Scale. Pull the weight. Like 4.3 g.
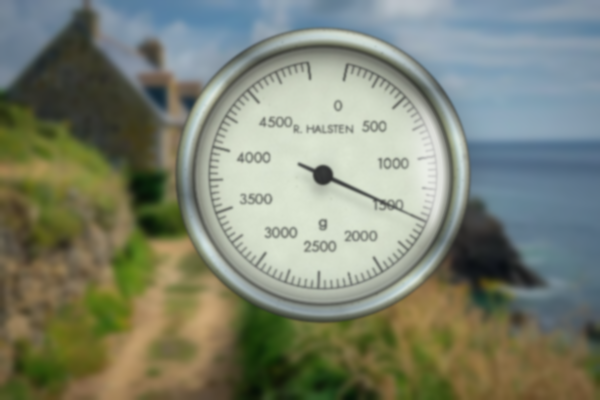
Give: 1500 g
